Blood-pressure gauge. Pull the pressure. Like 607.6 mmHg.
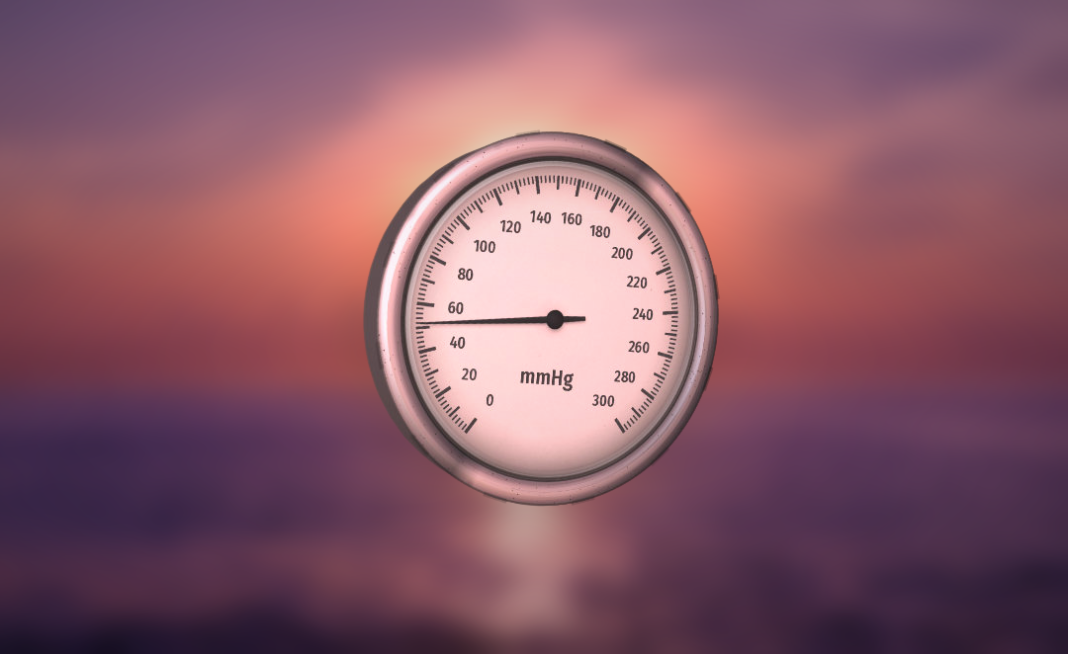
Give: 52 mmHg
